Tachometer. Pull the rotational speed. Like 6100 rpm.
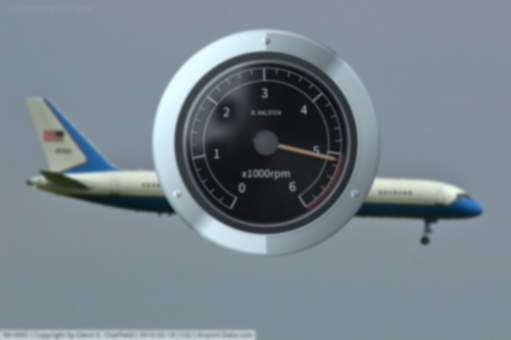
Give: 5100 rpm
